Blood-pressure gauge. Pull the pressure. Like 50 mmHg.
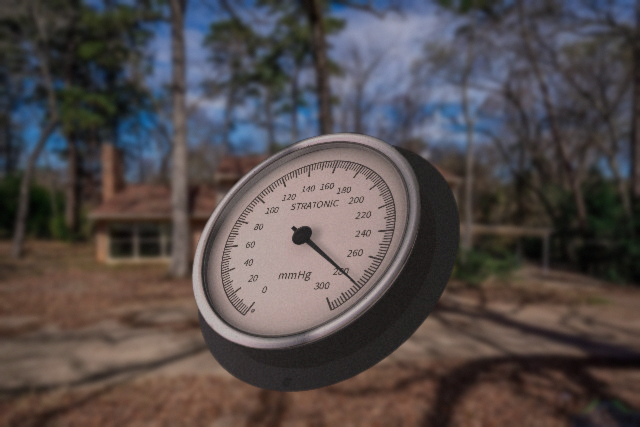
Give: 280 mmHg
